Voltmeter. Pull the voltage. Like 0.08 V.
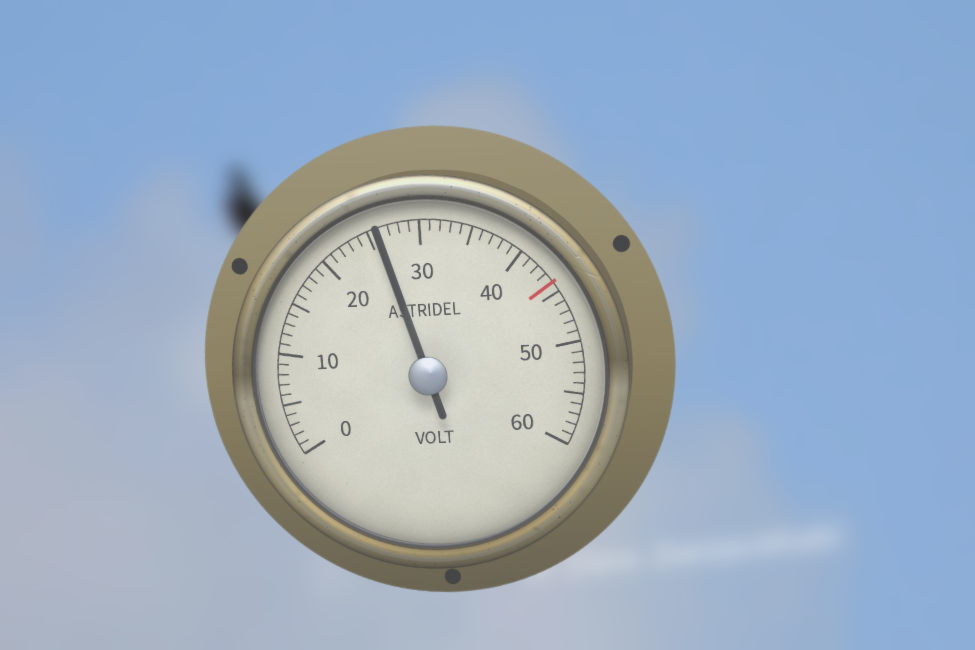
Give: 26 V
